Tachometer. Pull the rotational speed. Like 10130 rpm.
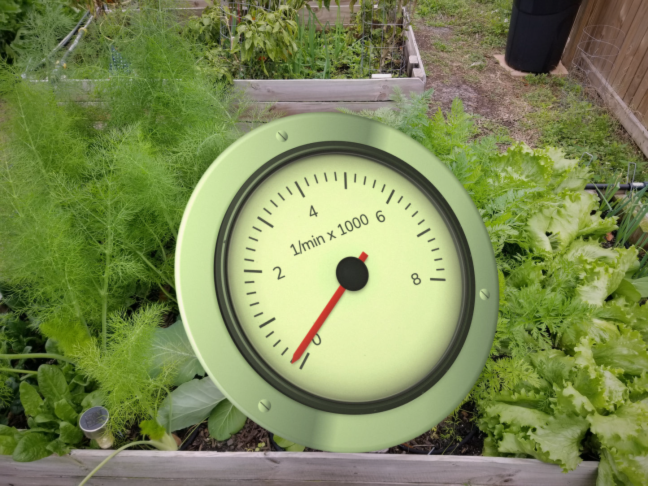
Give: 200 rpm
